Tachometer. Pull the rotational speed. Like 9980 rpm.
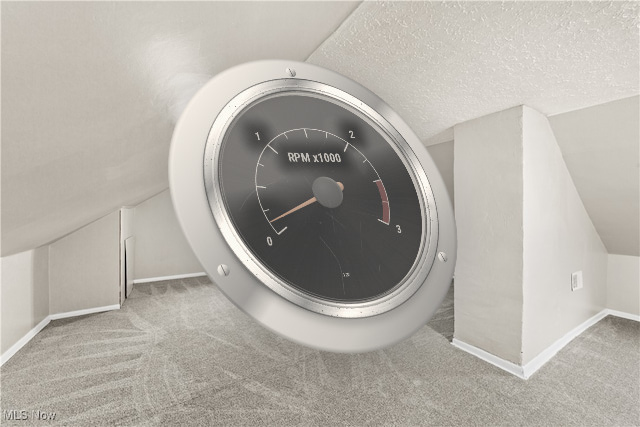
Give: 125 rpm
